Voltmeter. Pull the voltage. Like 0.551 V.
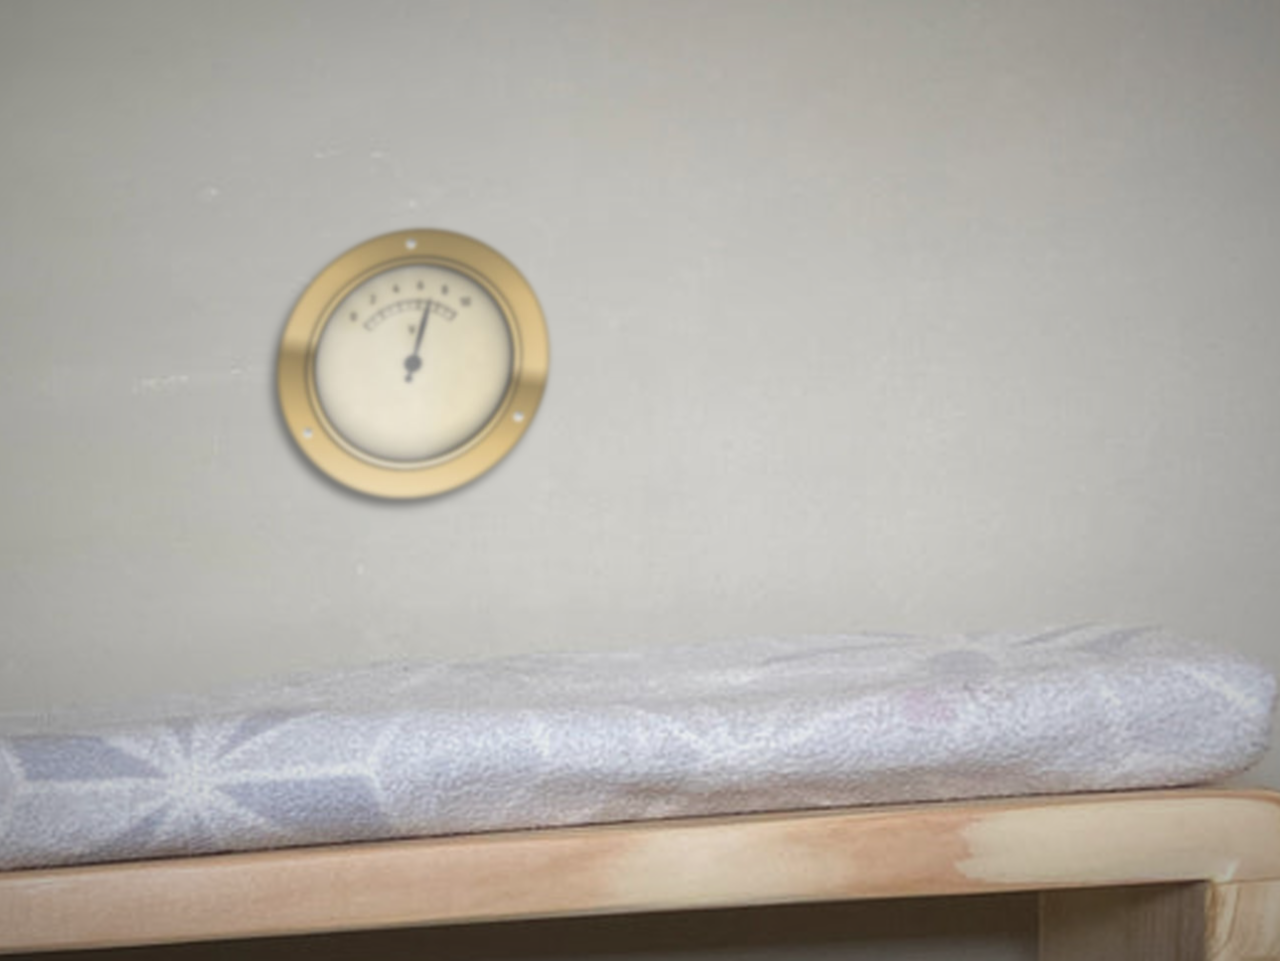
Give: 7 V
